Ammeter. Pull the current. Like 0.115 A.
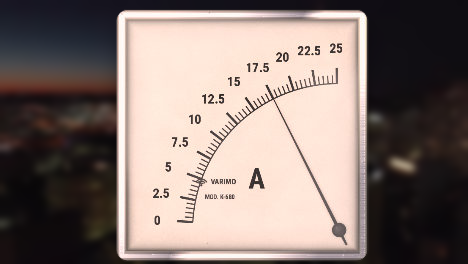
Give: 17.5 A
